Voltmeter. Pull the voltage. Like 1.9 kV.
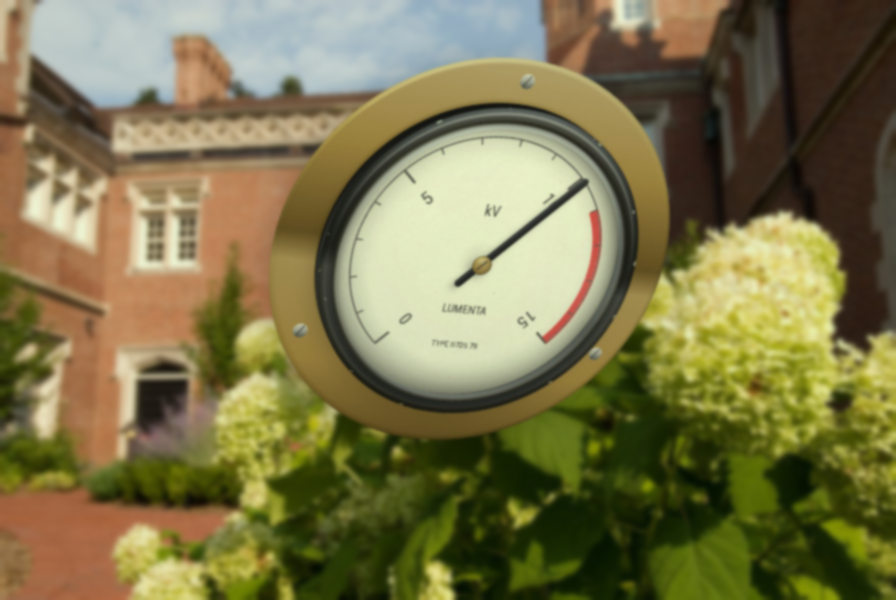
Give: 10 kV
